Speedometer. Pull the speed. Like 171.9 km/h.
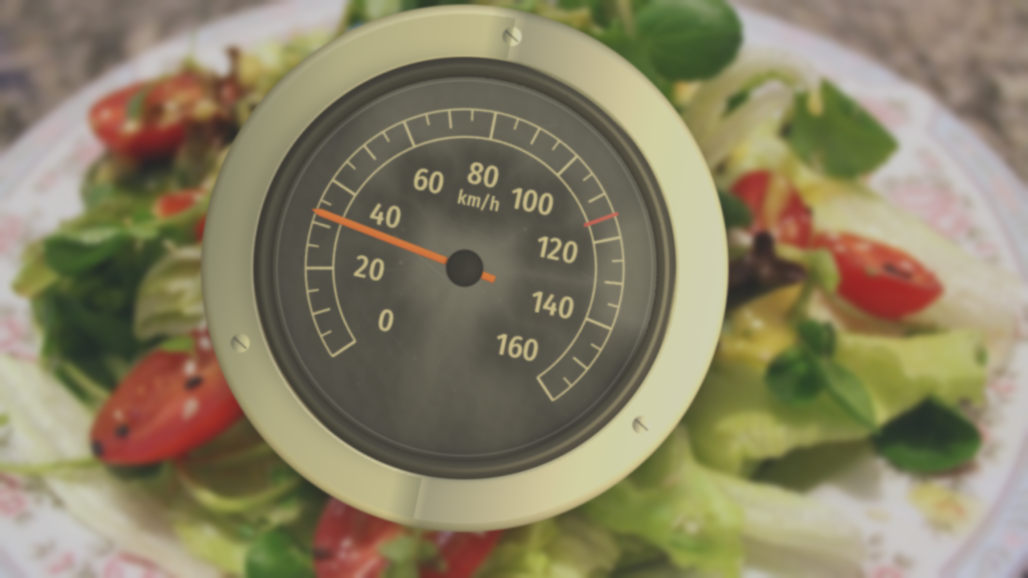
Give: 32.5 km/h
